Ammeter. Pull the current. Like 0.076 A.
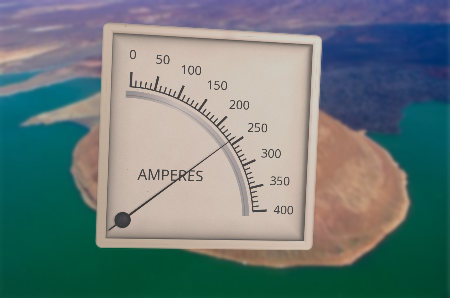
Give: 240 A
